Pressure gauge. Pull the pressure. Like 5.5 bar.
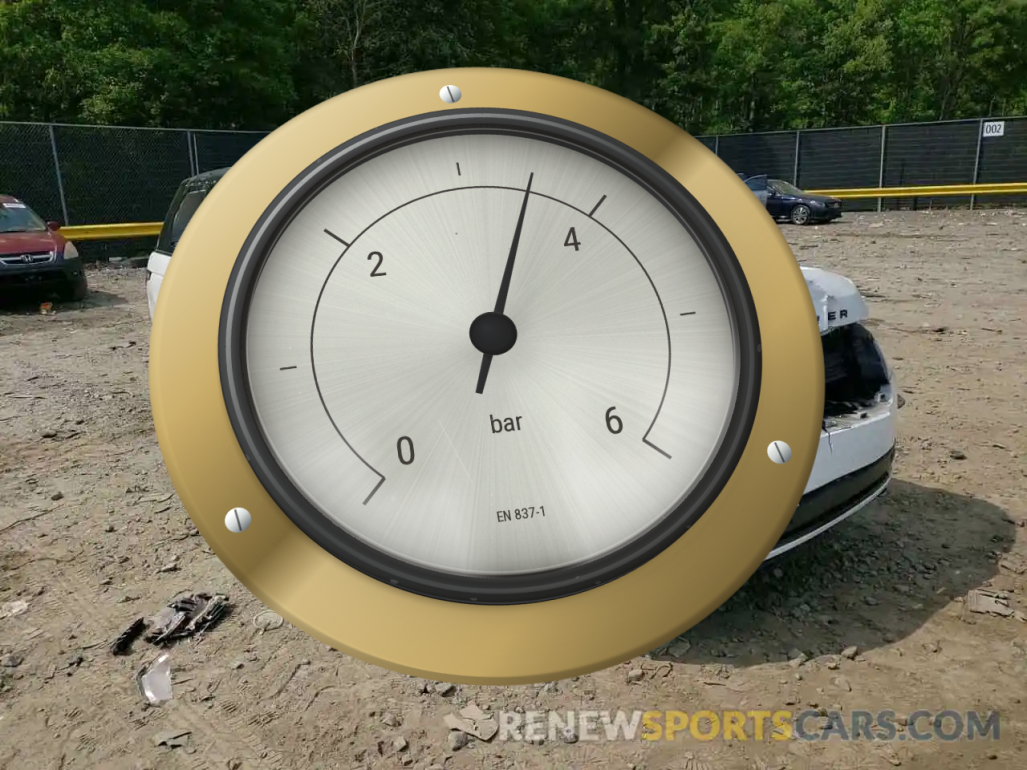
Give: 3.5 bar
